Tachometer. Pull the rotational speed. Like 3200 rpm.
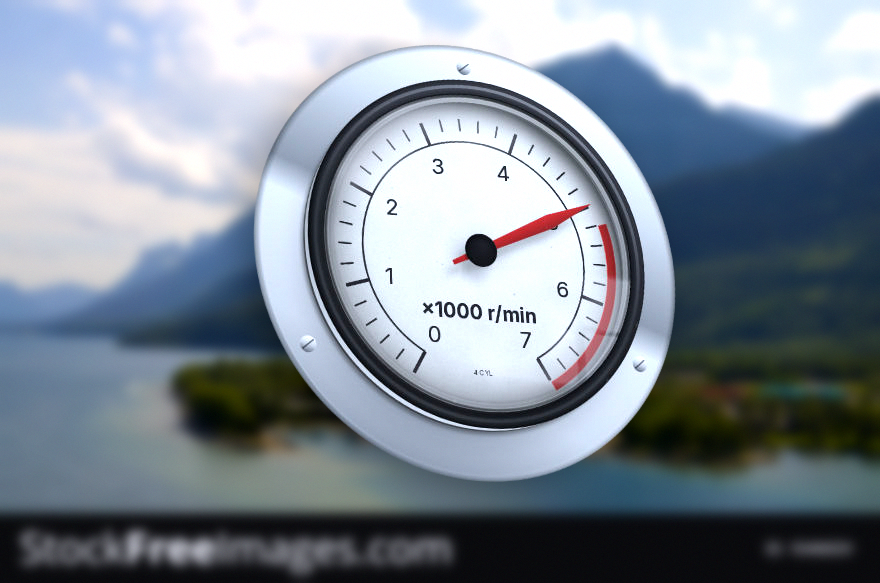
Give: 5000 rpm
